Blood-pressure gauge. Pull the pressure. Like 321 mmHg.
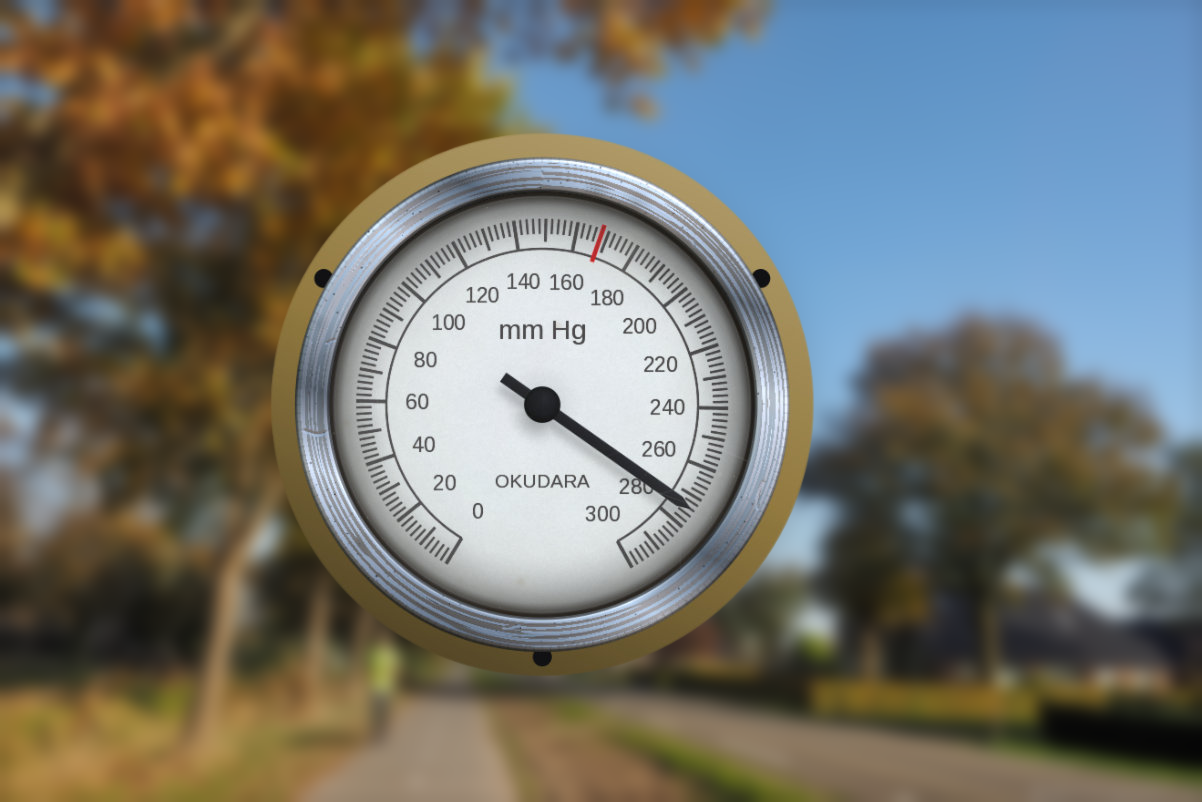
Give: 274 mmHg
